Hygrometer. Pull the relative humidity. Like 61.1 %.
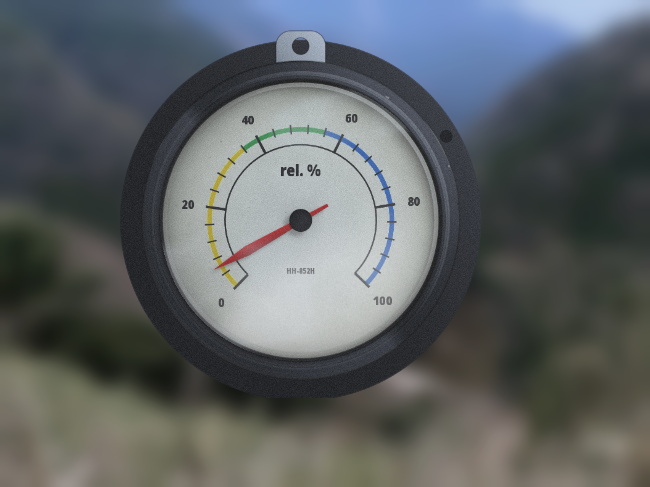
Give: 6 %
